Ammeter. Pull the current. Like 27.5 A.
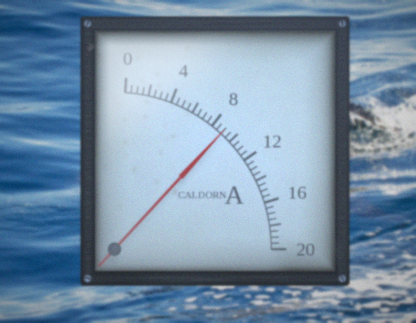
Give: 9 A
